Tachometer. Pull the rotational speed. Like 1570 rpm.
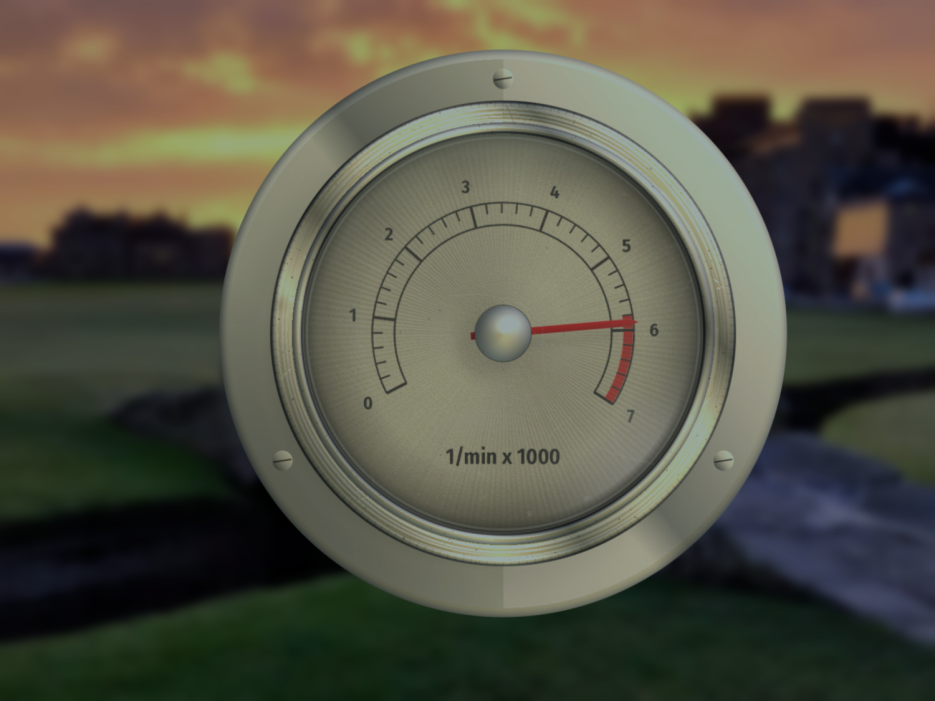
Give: 5900 rpm
